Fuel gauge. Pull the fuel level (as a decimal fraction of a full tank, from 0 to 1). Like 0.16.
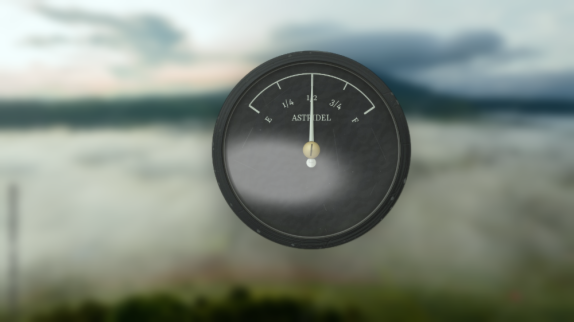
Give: 0.5
